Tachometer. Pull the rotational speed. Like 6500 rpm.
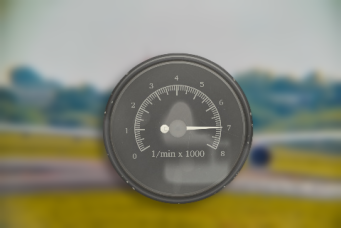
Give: 7000 rpm
